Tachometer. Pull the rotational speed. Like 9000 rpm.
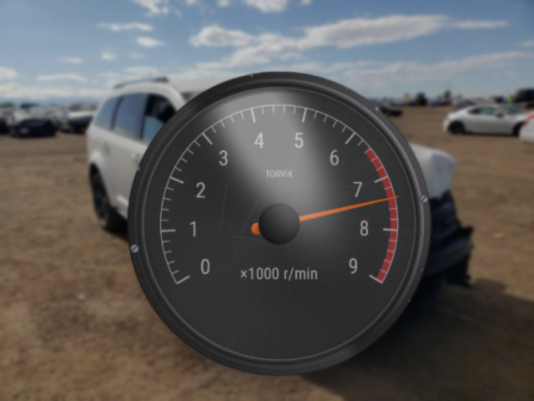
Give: 7400 rpm
